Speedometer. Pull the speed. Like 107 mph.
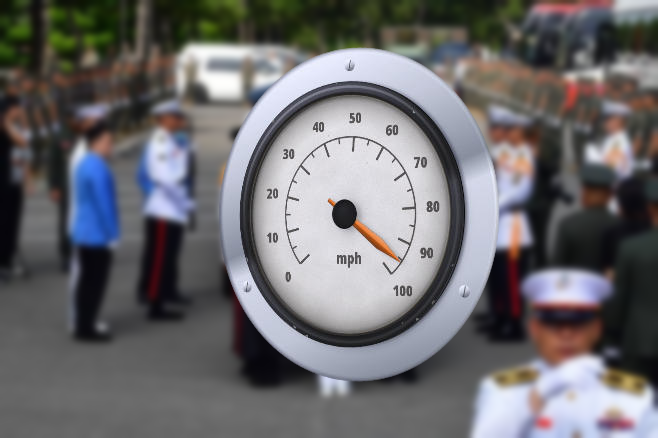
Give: 95 mph
